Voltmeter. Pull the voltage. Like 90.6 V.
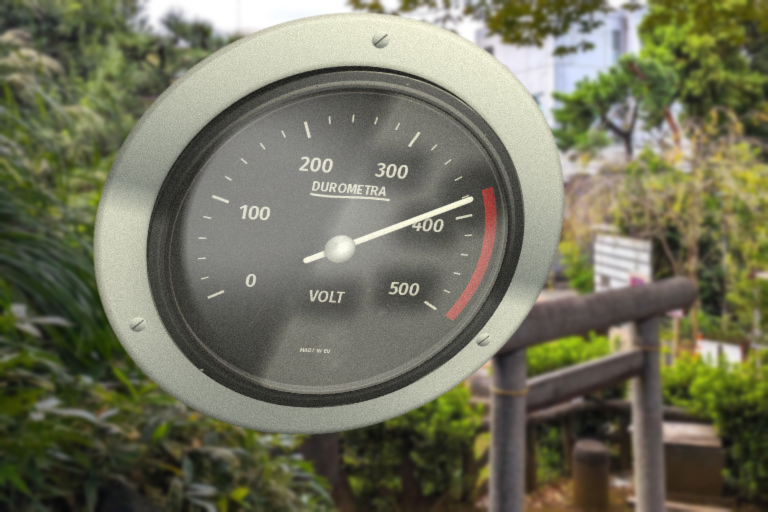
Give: 380 V
